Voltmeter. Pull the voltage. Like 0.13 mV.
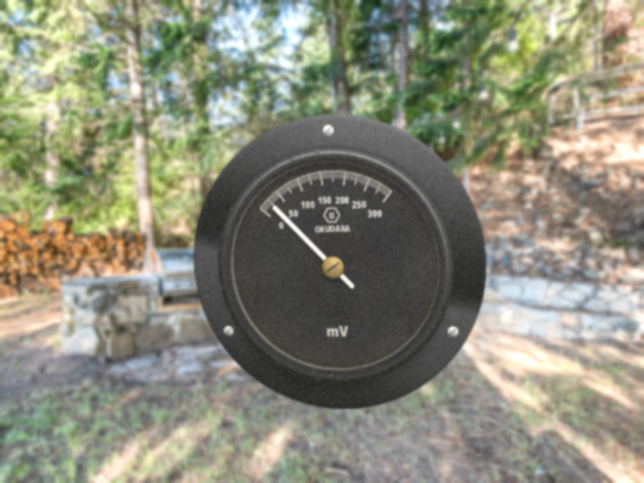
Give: 25 mV
